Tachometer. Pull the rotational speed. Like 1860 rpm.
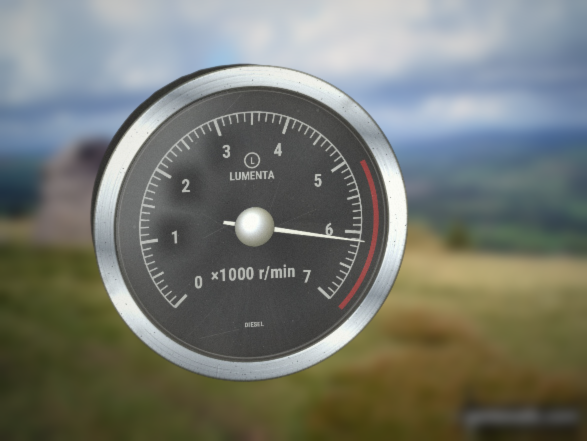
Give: 6100 rpm
